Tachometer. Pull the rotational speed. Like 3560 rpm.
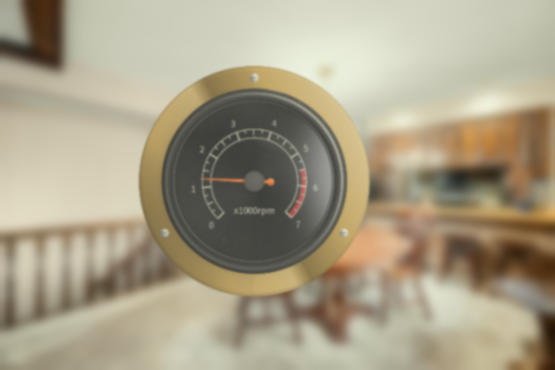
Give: 1250 rpm
